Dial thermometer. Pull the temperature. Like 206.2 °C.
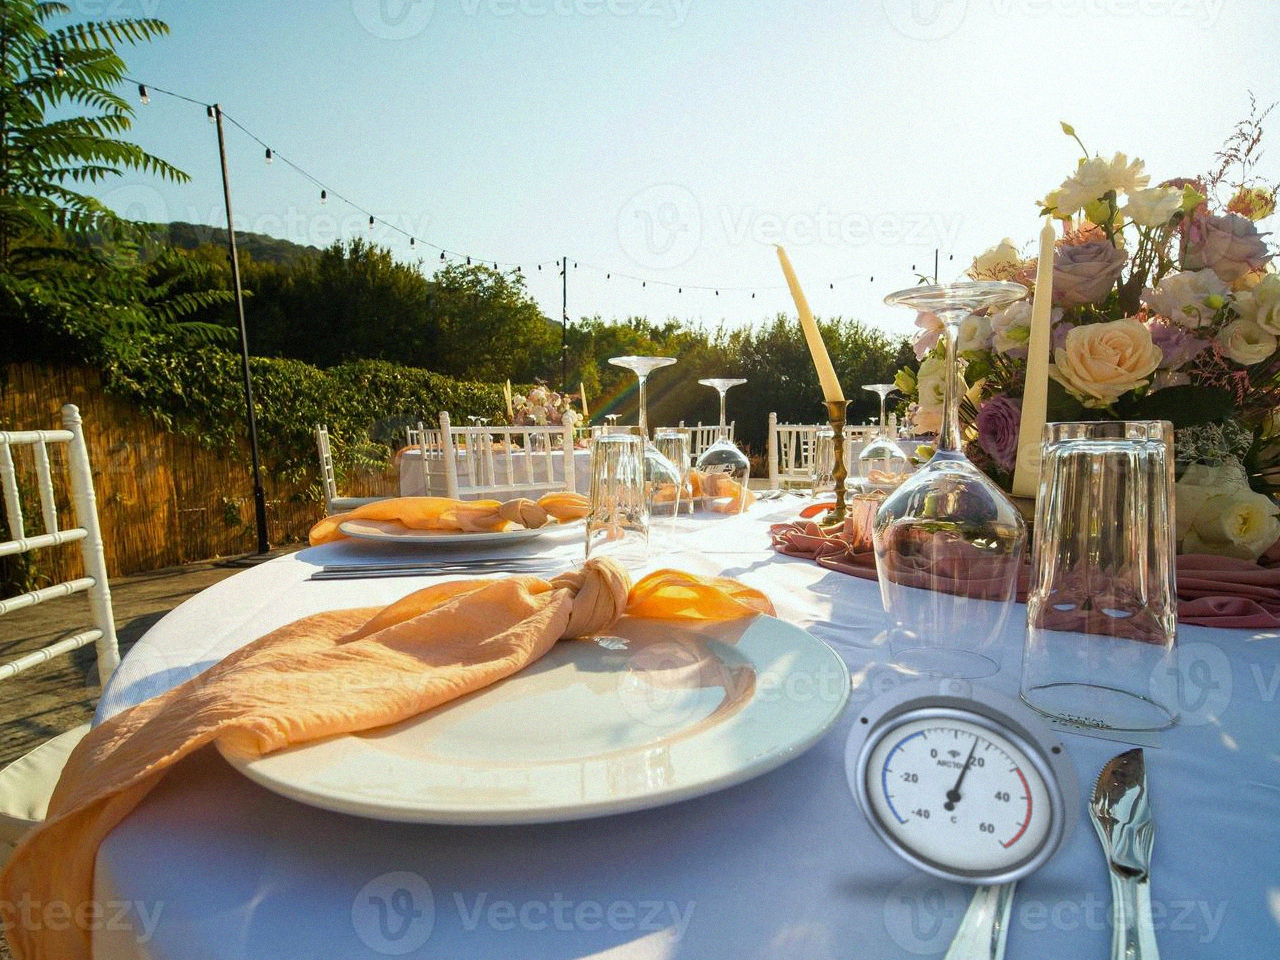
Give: 16 °C
